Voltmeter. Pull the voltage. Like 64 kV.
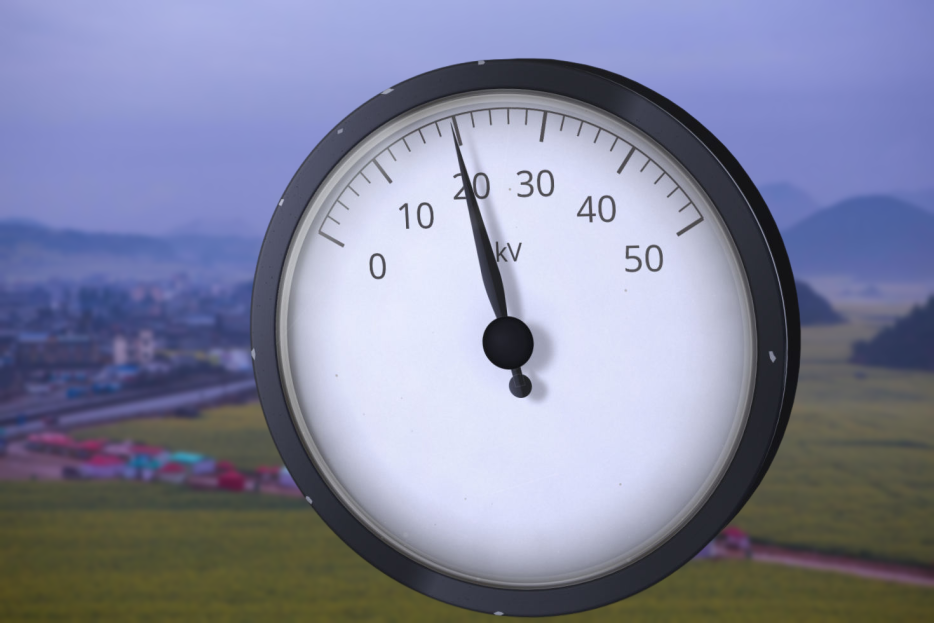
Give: 20 kV
